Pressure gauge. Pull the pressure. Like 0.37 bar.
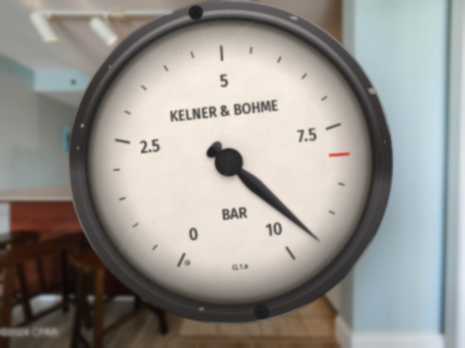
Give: 9.5 bar
